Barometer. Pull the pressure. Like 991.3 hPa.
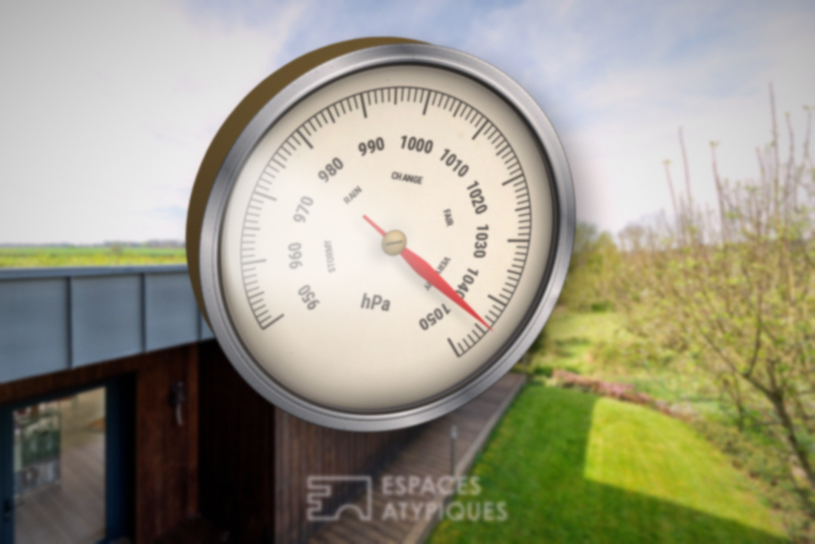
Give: 1044 hPa
